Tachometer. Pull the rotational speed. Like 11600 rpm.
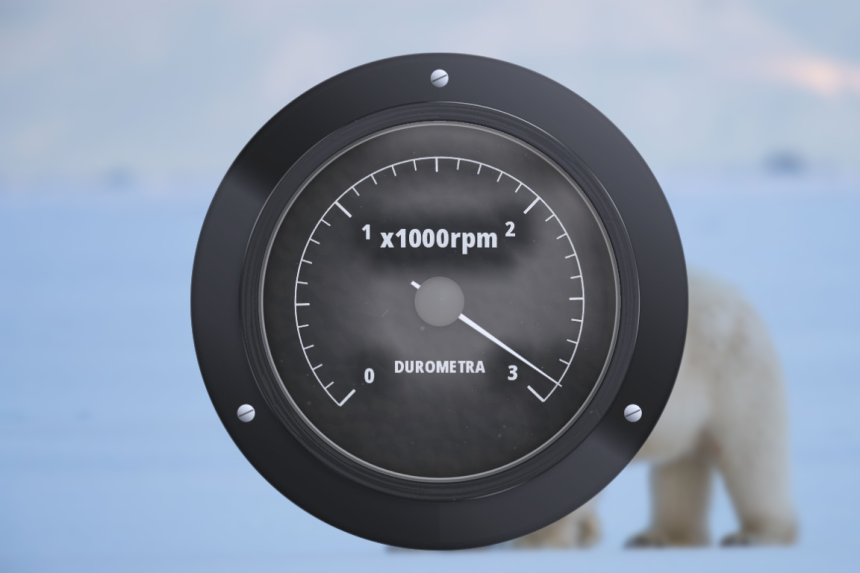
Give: 2900 rpm
